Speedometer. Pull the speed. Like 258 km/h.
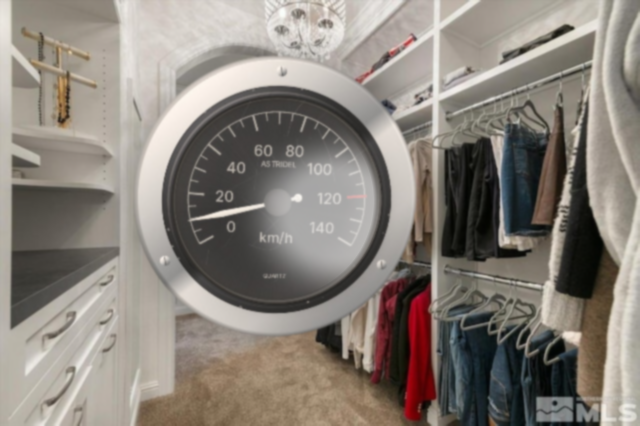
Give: 10 km/h
